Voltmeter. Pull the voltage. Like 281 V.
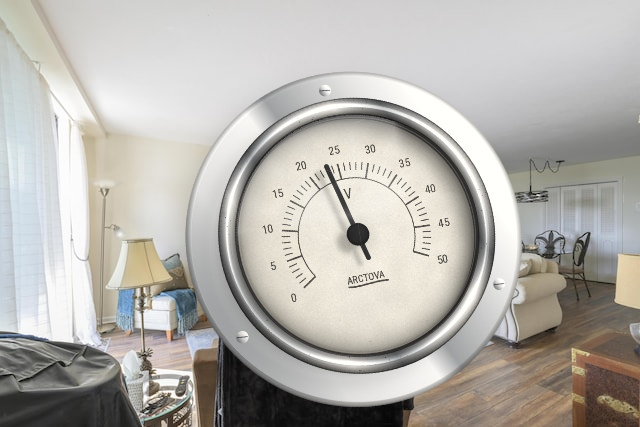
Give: 23 V
